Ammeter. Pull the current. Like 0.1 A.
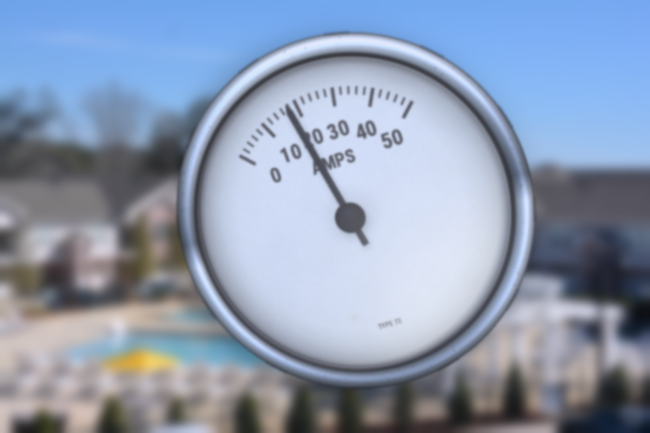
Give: 18 A
